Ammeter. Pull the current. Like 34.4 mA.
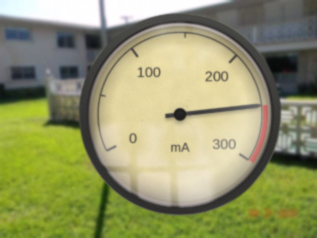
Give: 250 mA
